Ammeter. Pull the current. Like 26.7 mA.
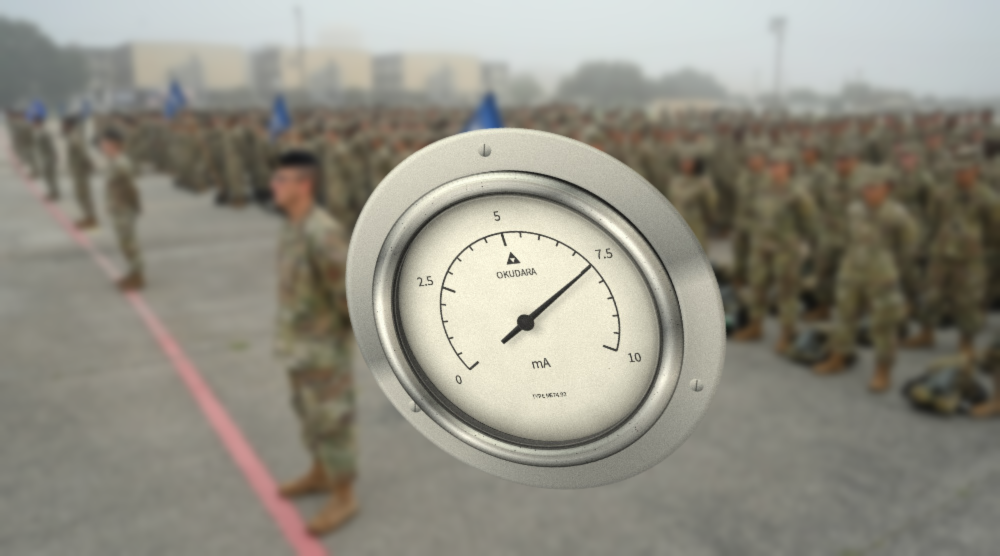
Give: 7.5 mA
